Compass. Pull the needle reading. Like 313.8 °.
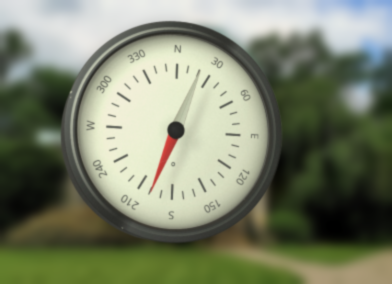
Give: 200 °
